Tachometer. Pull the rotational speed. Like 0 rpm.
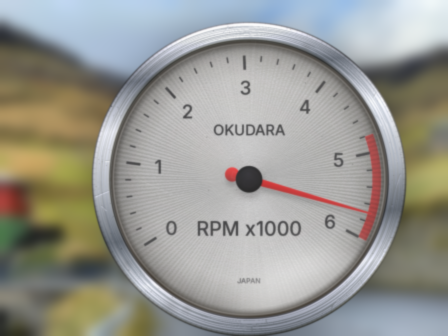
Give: 5700 rpm
